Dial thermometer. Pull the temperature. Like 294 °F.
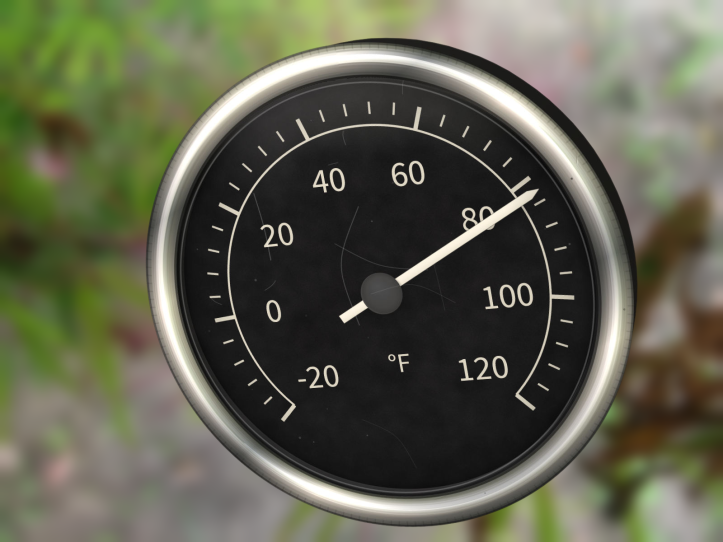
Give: 82 °F
